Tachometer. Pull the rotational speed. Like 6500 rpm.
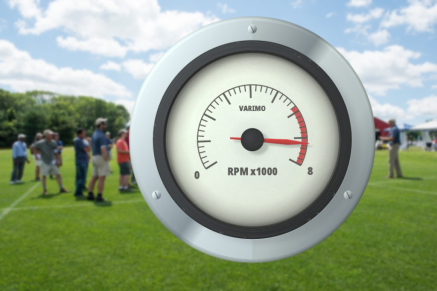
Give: 7200 rpm
